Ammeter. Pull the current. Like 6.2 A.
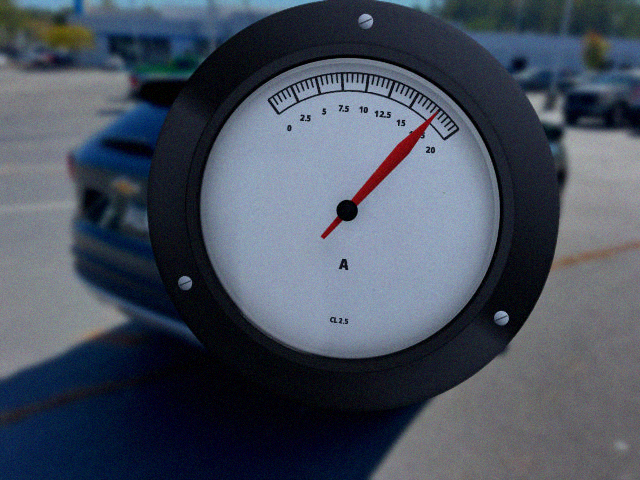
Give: 17.5 A
